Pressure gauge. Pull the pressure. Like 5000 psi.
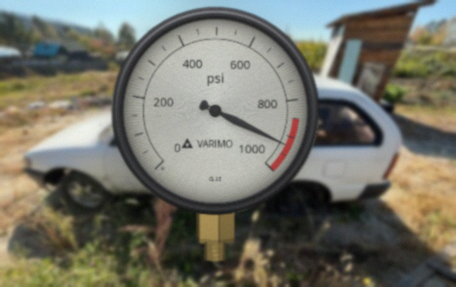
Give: 925 psi
